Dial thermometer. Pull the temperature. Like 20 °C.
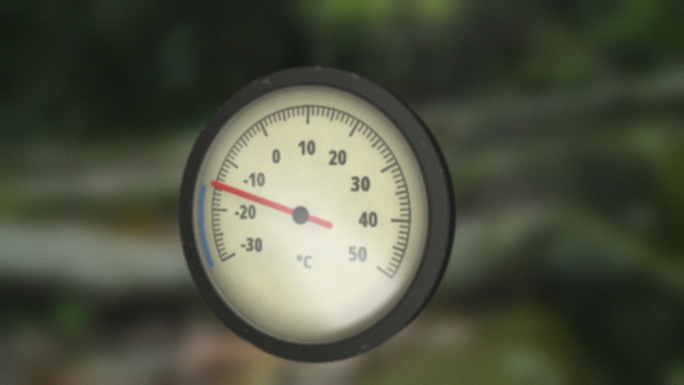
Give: -15 °C
